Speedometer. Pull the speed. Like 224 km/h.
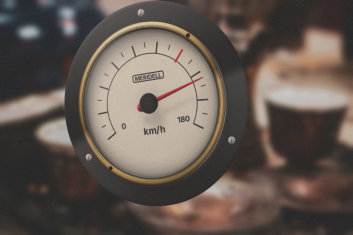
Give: 145 km/h
